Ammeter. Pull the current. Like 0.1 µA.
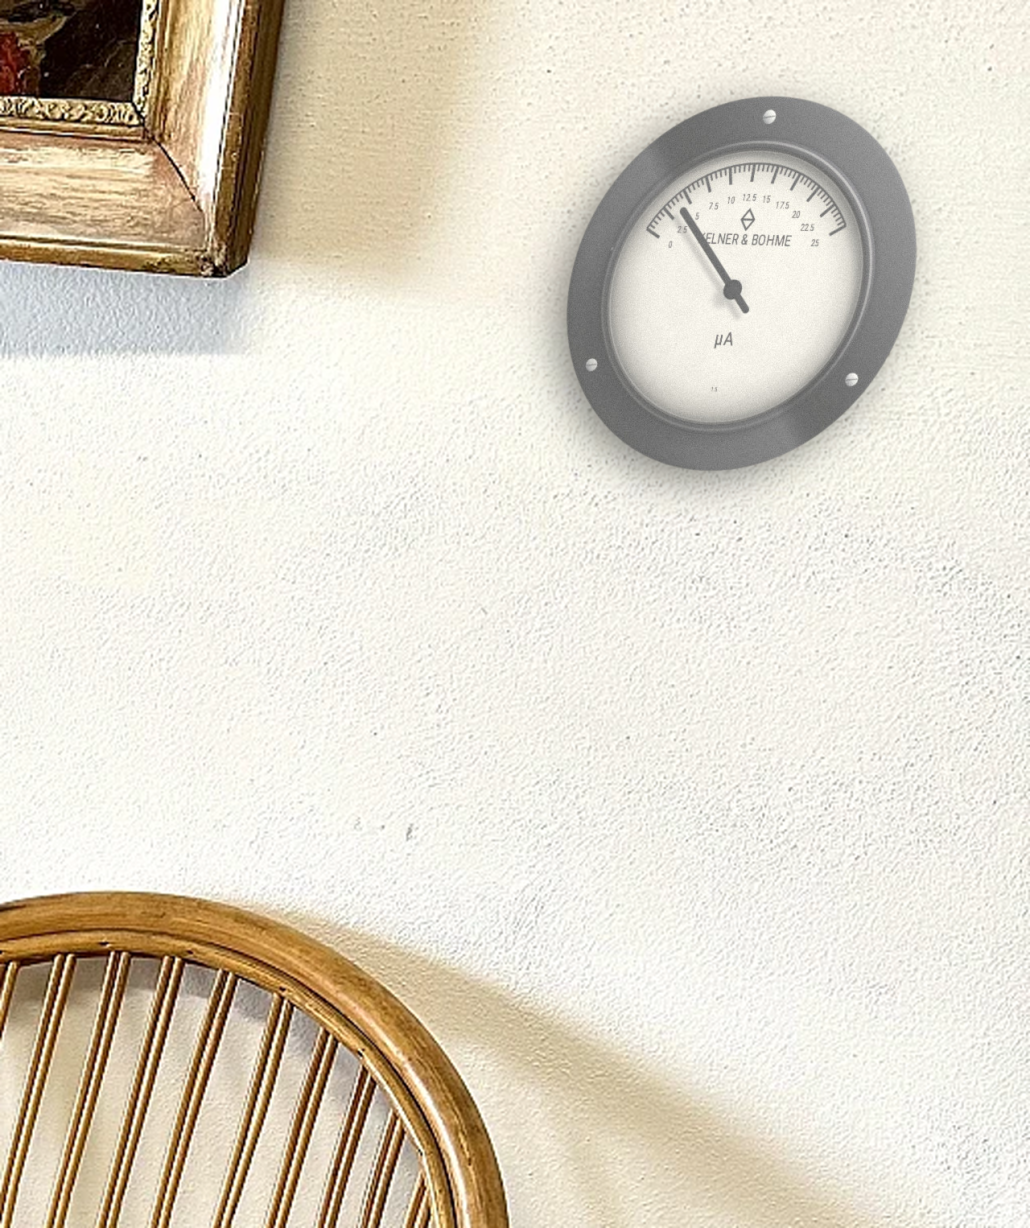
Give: 4 µA
